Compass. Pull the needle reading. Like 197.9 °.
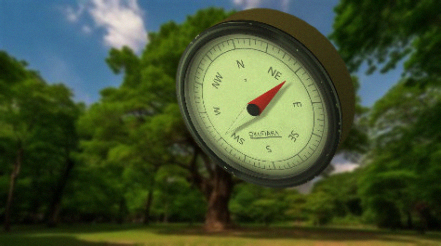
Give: 60 °
